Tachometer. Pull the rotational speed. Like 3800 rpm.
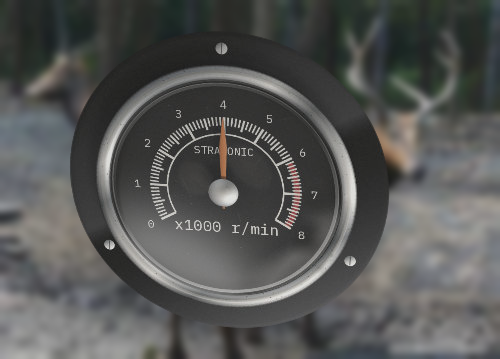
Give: 4000 rpm
